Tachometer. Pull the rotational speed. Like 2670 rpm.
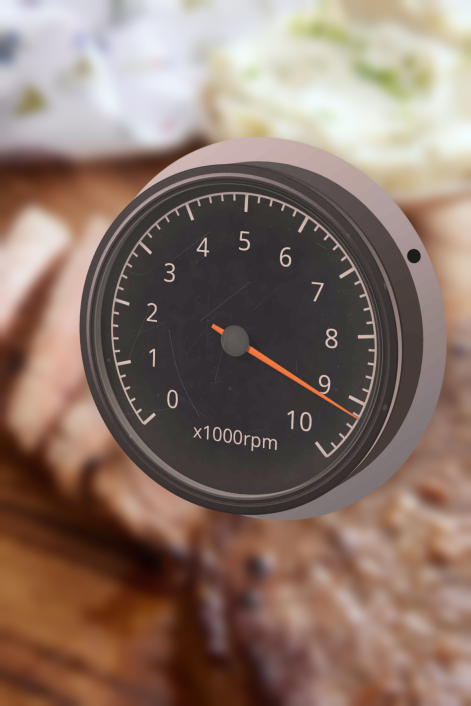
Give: 9200 rpm
